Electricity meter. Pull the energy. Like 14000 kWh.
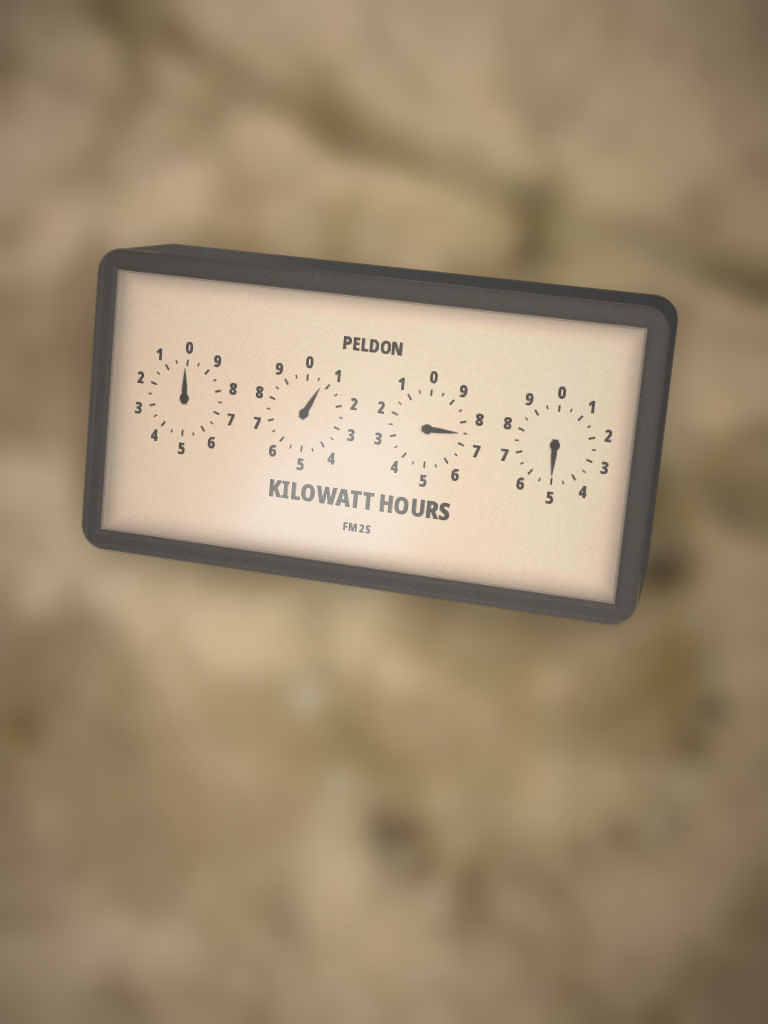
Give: 75 kWh
